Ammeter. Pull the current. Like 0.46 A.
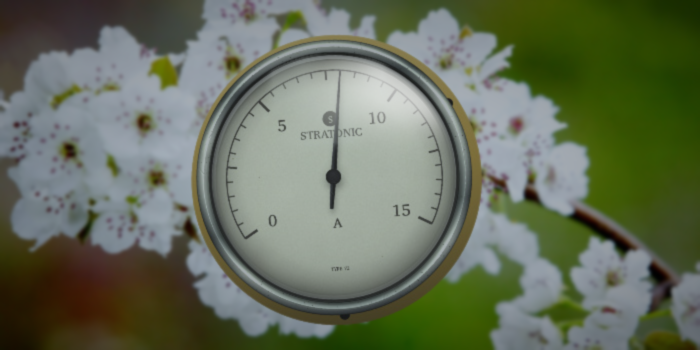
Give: 8 A
